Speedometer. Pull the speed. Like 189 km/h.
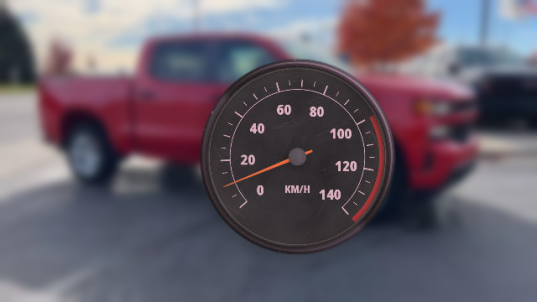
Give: 10 km/h
